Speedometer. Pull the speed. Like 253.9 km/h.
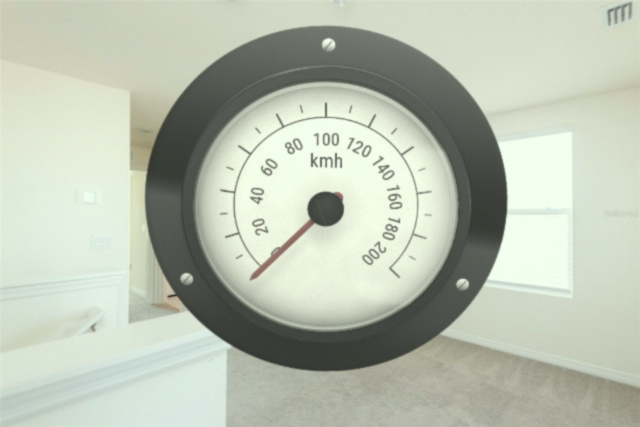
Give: 0 km/h
